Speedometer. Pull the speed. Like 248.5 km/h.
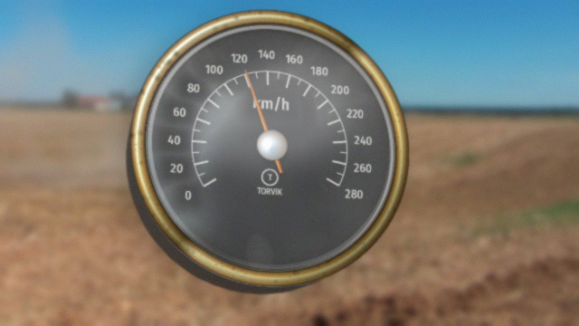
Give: 120 km/h
